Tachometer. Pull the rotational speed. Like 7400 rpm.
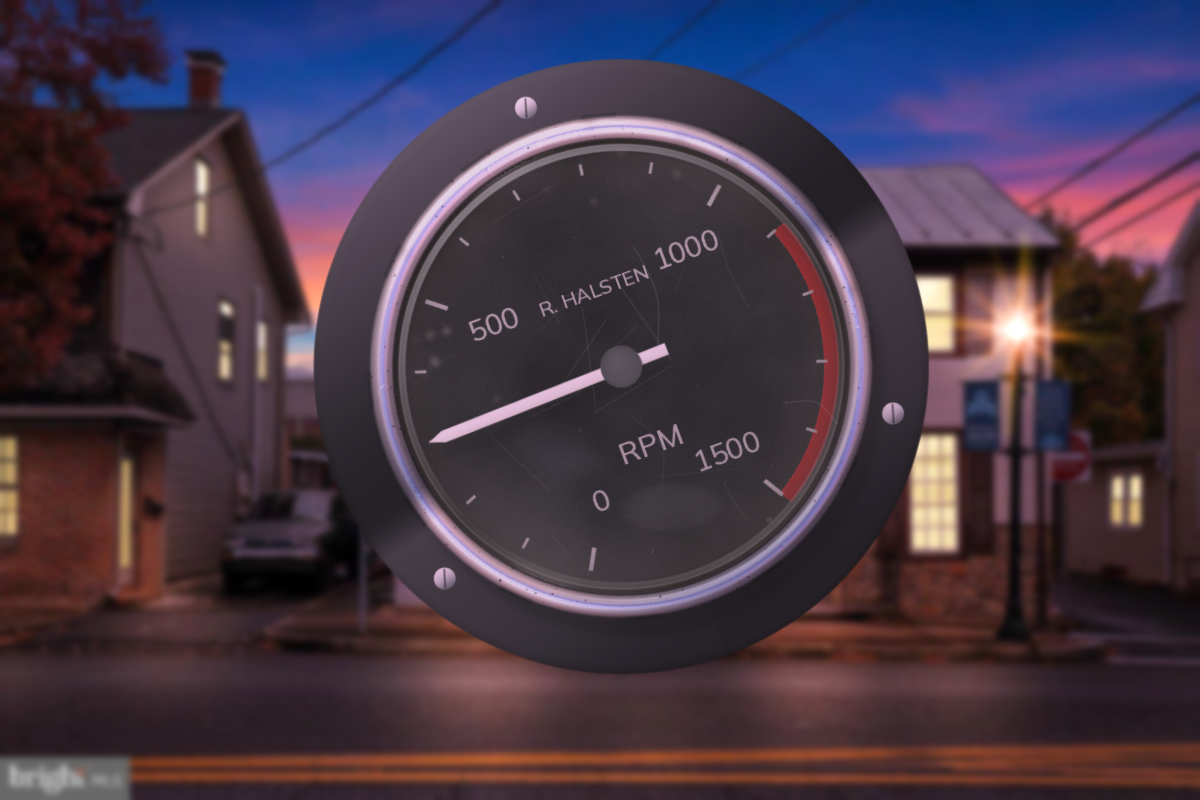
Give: 300 rpm
